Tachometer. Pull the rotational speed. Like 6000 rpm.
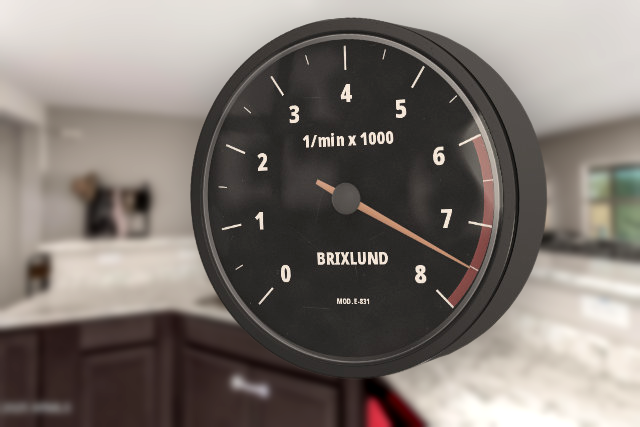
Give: 7500 rpm
